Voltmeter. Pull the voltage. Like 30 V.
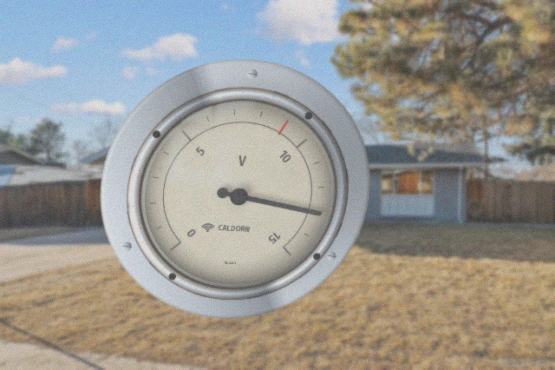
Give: 13 V
